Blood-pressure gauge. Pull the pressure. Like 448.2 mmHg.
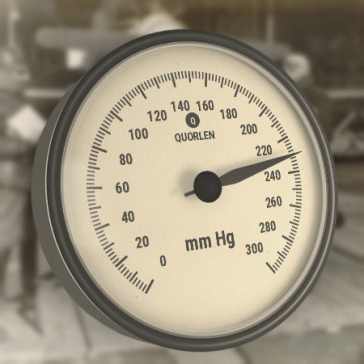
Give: 230 mmHg
